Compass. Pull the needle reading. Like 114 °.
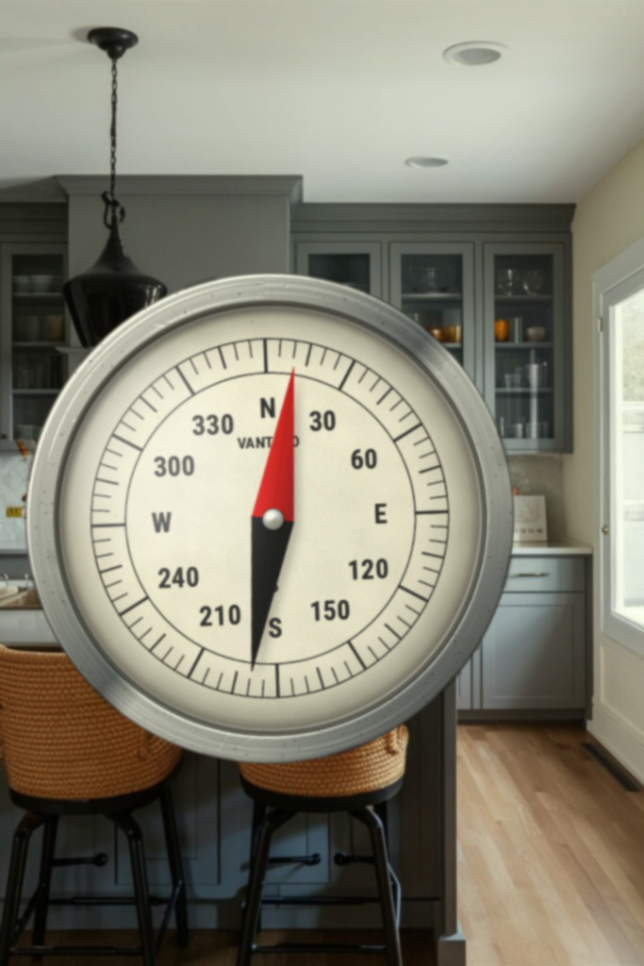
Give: 10 °
